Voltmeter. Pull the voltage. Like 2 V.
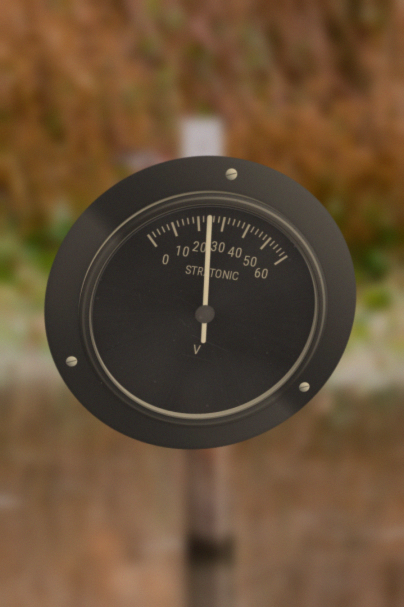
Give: 24 V
